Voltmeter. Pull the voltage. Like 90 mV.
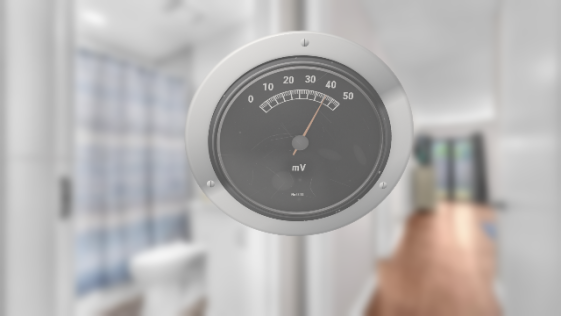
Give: 40 mV
